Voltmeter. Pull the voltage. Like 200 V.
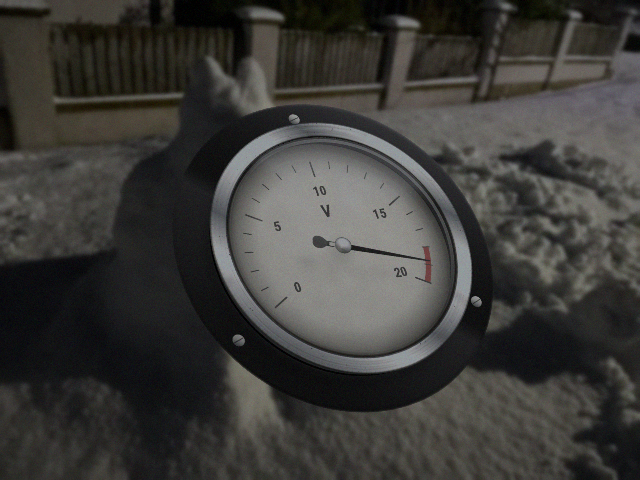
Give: 19 V
